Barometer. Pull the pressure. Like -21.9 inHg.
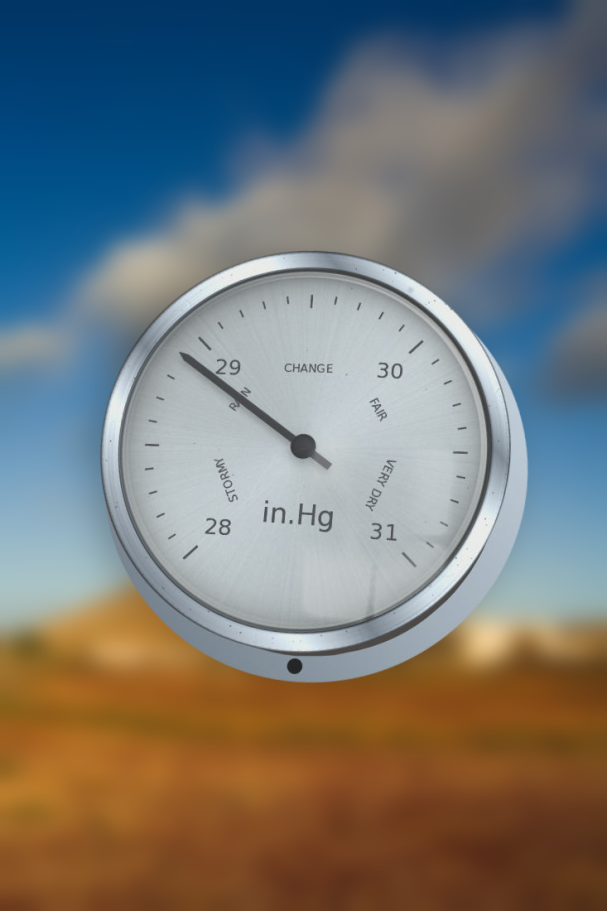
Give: 28.9 inHg
